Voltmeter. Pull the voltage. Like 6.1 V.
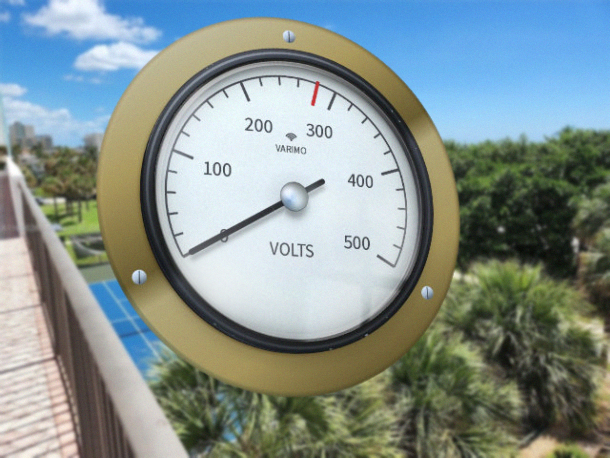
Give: 0 V
